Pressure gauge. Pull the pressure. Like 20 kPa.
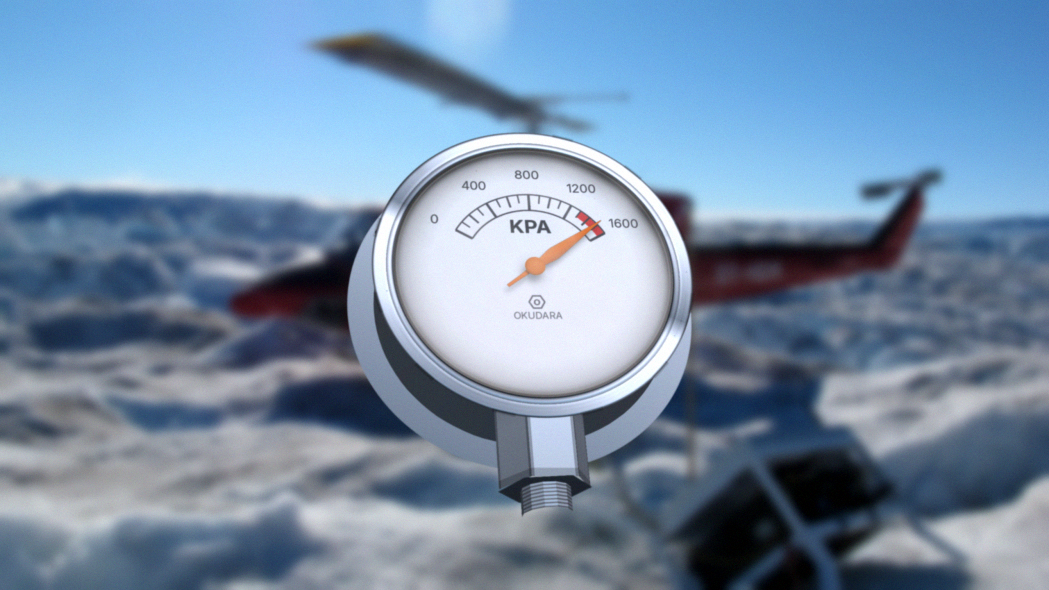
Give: 1500 kPa
